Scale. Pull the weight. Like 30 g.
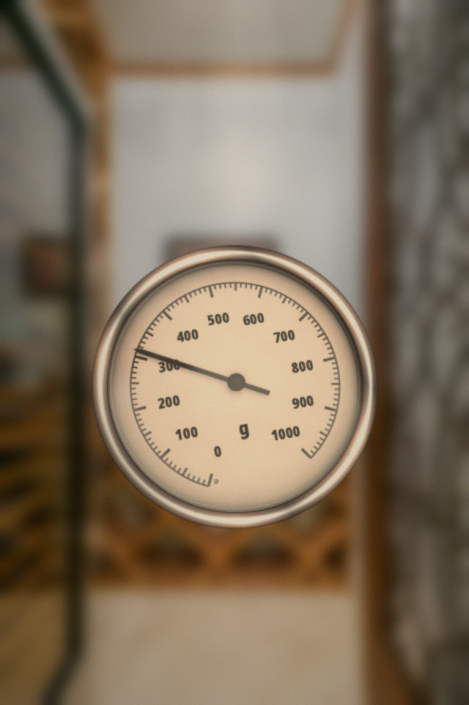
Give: 310 g
